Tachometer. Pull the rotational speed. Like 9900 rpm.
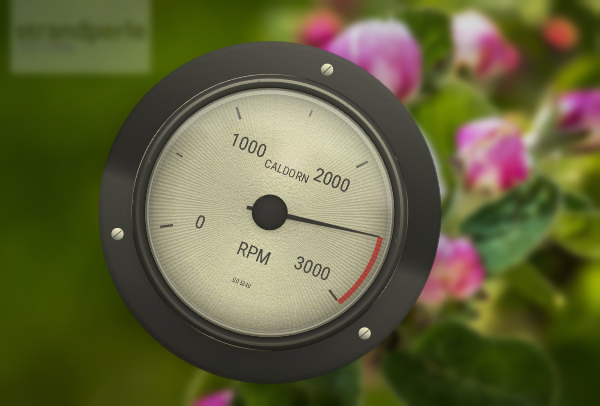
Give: 2500 rpm
